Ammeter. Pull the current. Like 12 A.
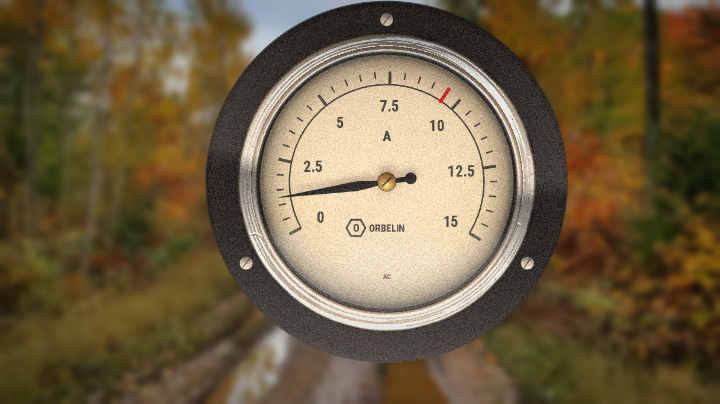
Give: 1.25 A
